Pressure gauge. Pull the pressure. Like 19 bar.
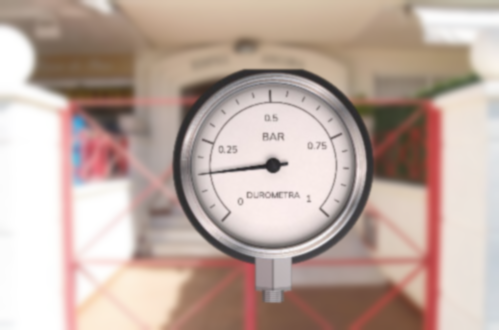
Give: 0.15 bar
